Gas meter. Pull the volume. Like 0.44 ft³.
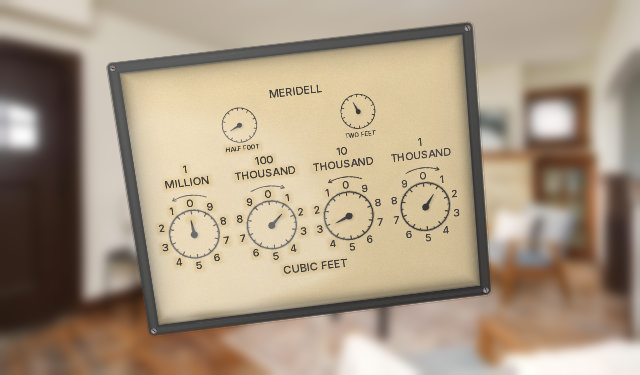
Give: 13100 ft³
